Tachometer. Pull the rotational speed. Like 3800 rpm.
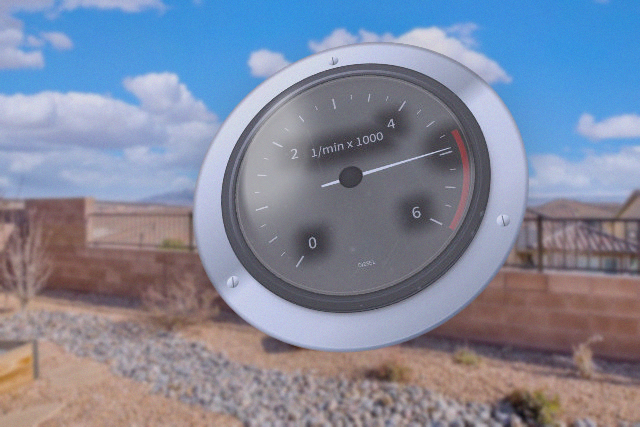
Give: 5000 rpm
